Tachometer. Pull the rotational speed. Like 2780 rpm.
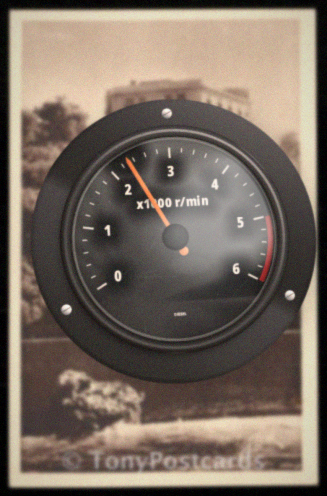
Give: 2300 rpm
